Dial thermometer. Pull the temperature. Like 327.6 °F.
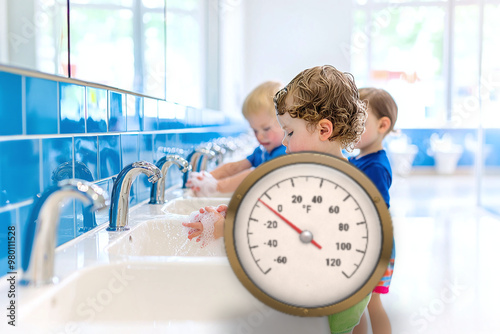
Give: -5 °F
